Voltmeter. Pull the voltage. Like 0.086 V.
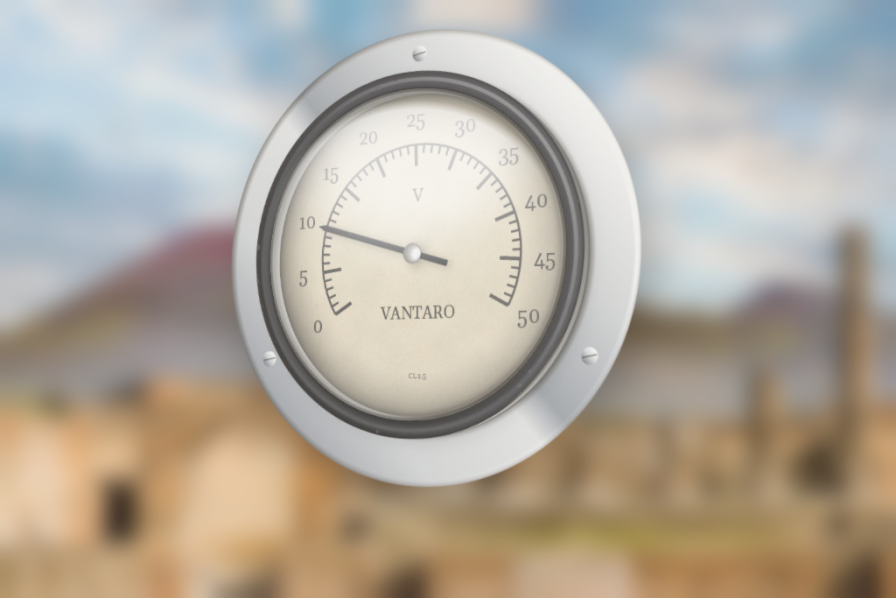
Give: 10 V
